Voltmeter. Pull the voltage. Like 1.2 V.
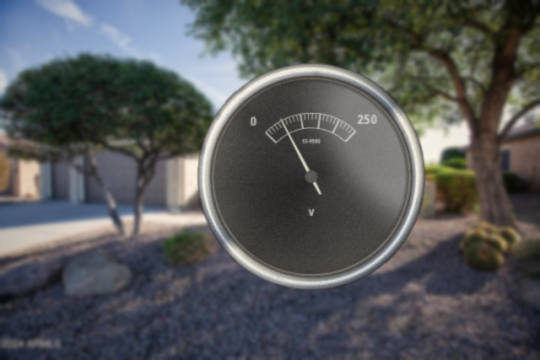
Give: 50 V
